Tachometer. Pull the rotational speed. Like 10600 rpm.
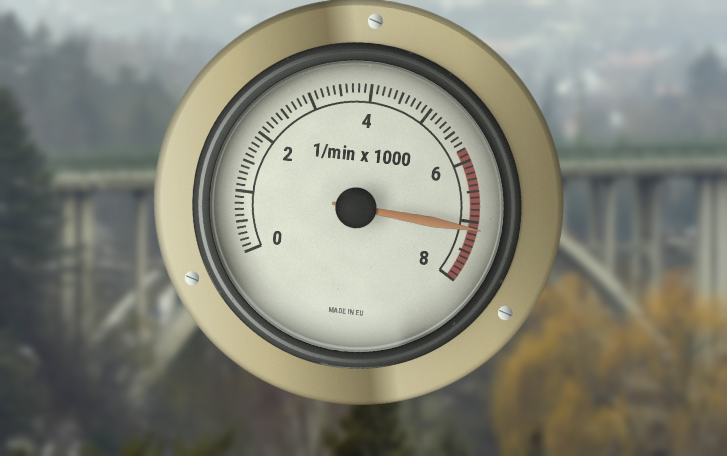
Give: 7100 rpm
